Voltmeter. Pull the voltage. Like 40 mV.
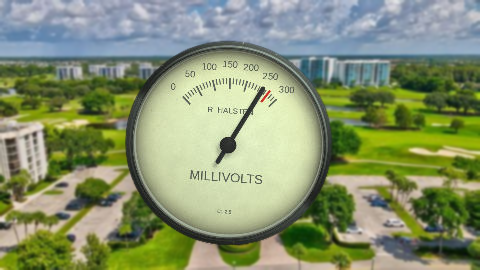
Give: 250 mV
